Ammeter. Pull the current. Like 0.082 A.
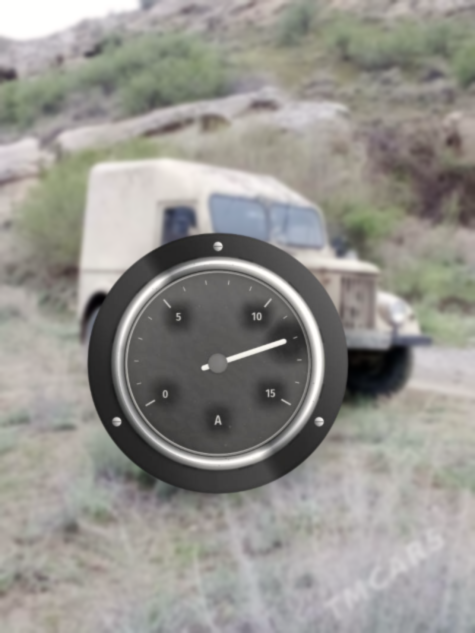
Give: 12 A
